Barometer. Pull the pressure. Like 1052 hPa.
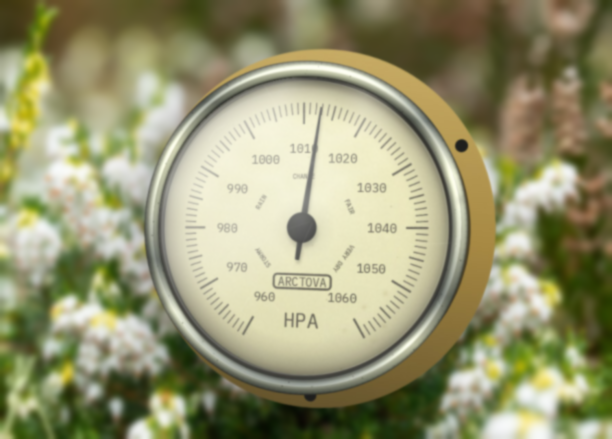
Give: 1013 hPa
